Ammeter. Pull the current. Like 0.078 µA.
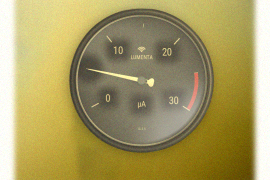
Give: 5 µA
